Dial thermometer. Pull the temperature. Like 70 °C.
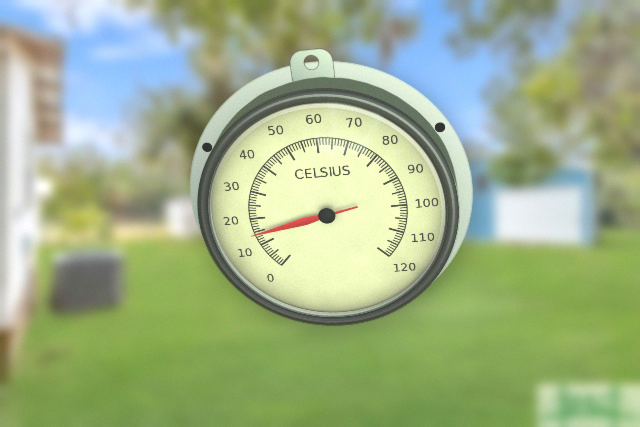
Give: 15 °C
